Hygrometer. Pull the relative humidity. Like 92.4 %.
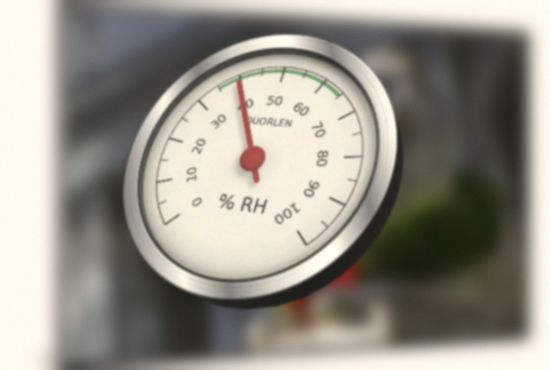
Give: 40 %
